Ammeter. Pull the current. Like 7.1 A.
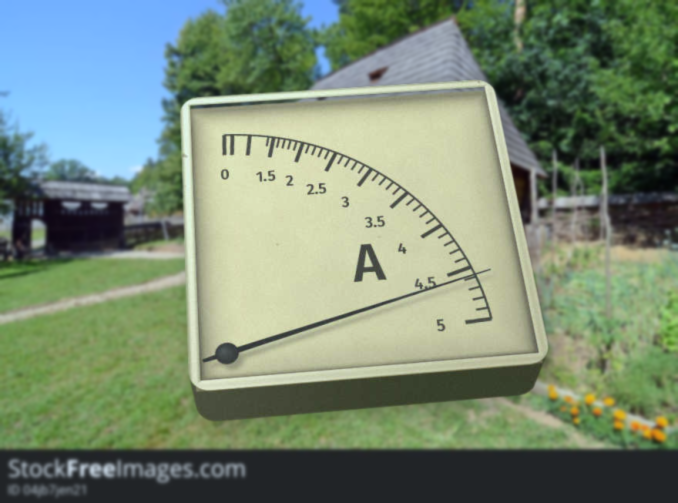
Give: 4.6 A
